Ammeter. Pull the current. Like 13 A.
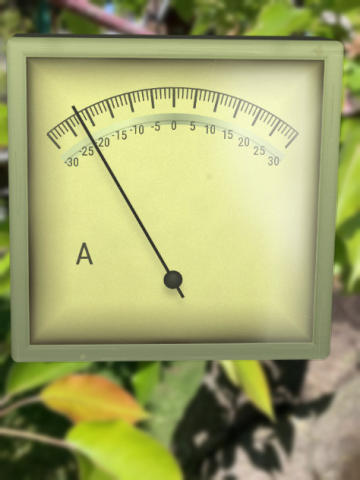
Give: -22 A
